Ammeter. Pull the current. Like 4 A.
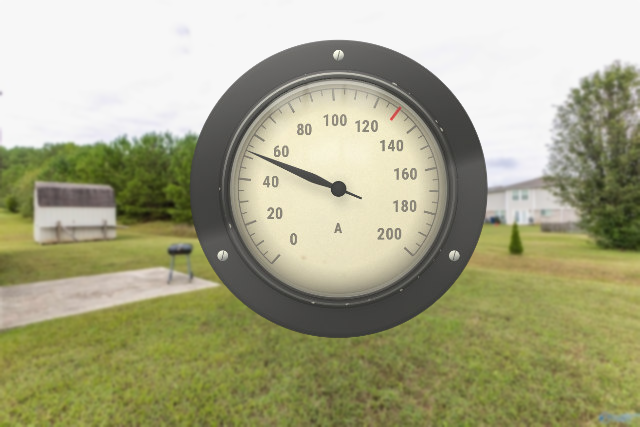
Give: 52.5 A
